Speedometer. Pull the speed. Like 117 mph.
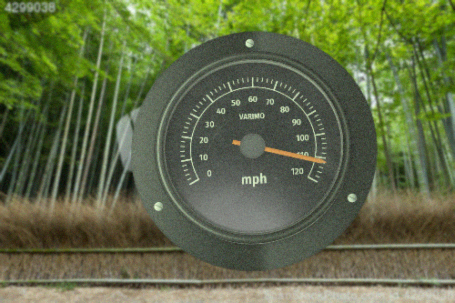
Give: 112 mph
